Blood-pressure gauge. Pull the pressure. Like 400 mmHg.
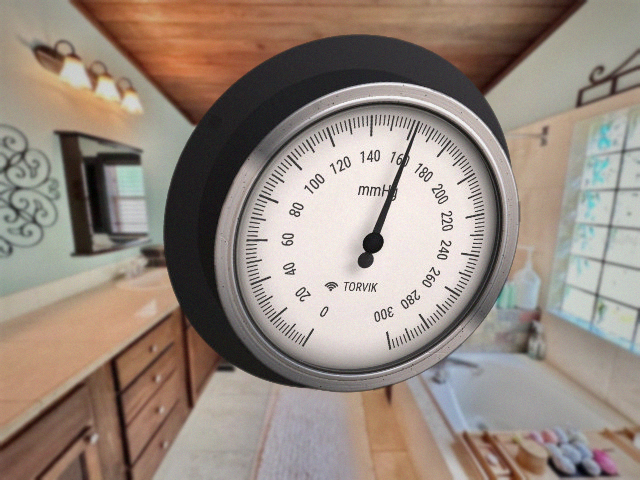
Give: 160 mmHg
